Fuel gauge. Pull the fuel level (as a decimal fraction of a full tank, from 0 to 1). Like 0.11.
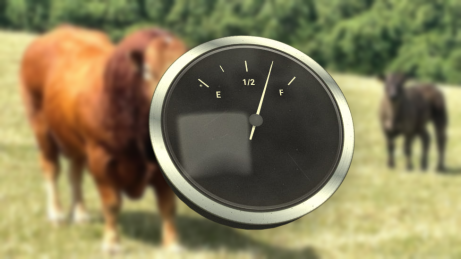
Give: 0.75
